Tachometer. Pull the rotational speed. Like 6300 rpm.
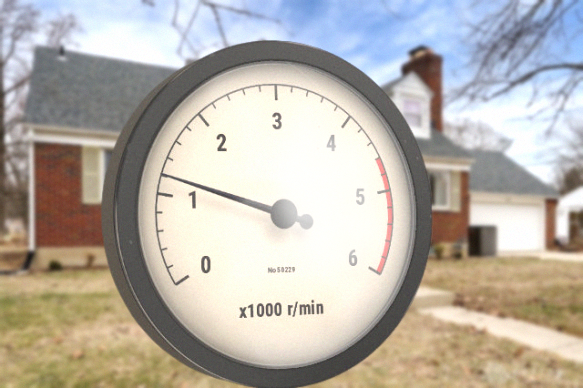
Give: 1200 rpm
